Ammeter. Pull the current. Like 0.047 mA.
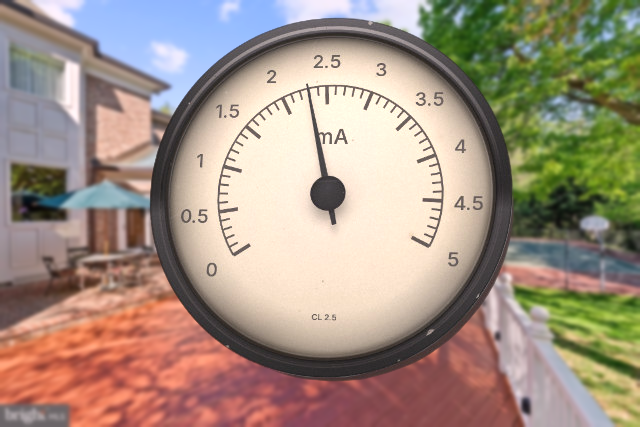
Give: 2.3 mA
